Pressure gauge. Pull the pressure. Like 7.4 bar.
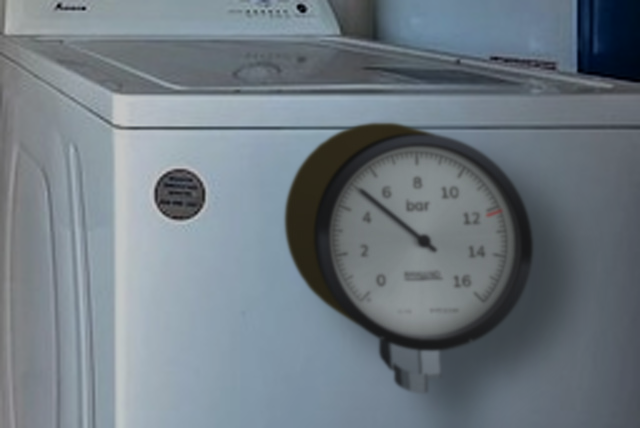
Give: 5 bar
